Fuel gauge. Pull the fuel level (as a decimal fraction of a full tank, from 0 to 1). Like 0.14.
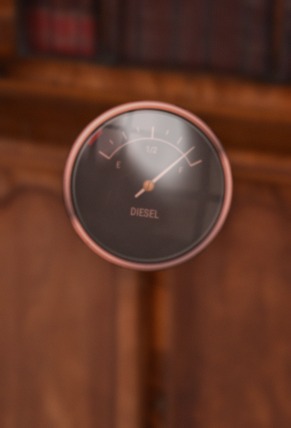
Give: 0.875
